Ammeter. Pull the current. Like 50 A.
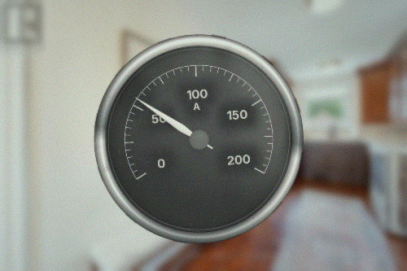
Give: 55 A
